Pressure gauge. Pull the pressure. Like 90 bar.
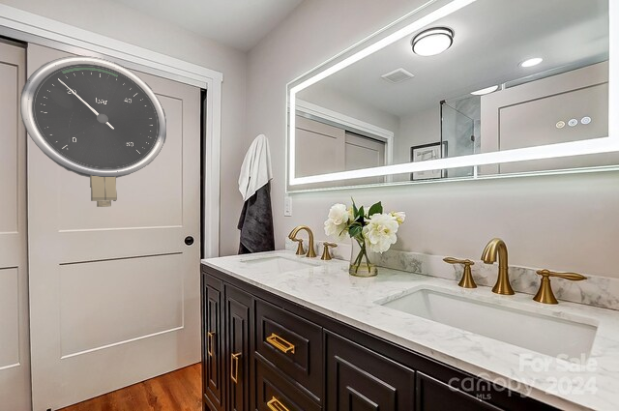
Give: 20 bar
